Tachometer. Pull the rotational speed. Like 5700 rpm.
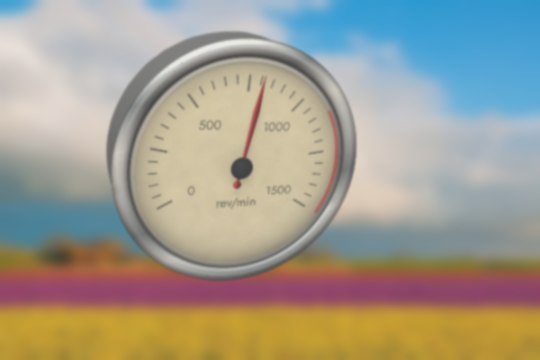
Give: 800 rpm
